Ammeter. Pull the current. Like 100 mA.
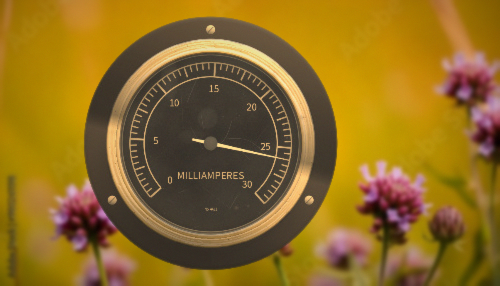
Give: 26 mA
